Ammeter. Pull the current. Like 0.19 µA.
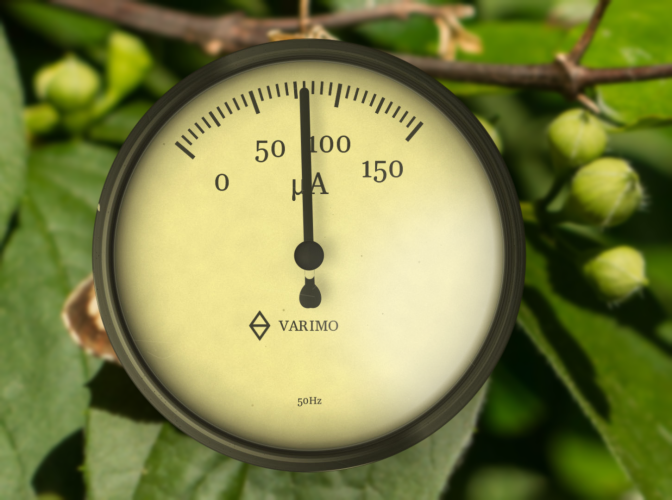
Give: 80 µA
